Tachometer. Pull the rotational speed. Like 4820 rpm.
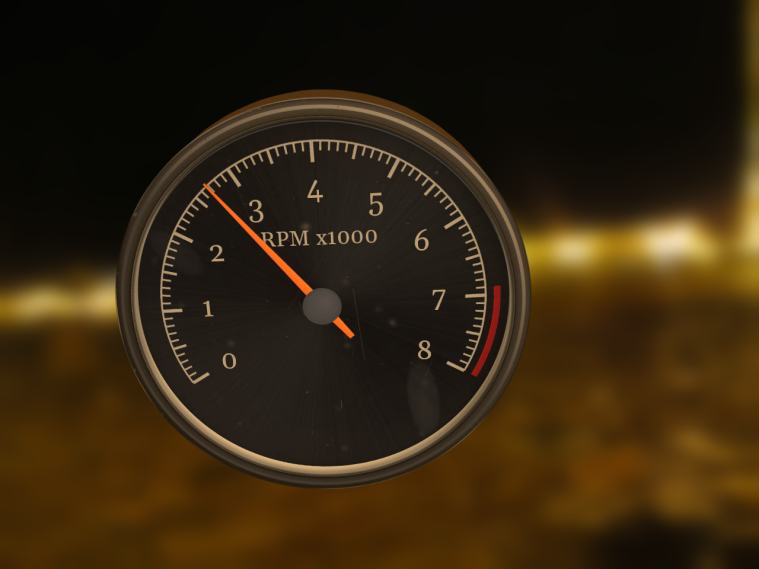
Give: 2700 rpm
